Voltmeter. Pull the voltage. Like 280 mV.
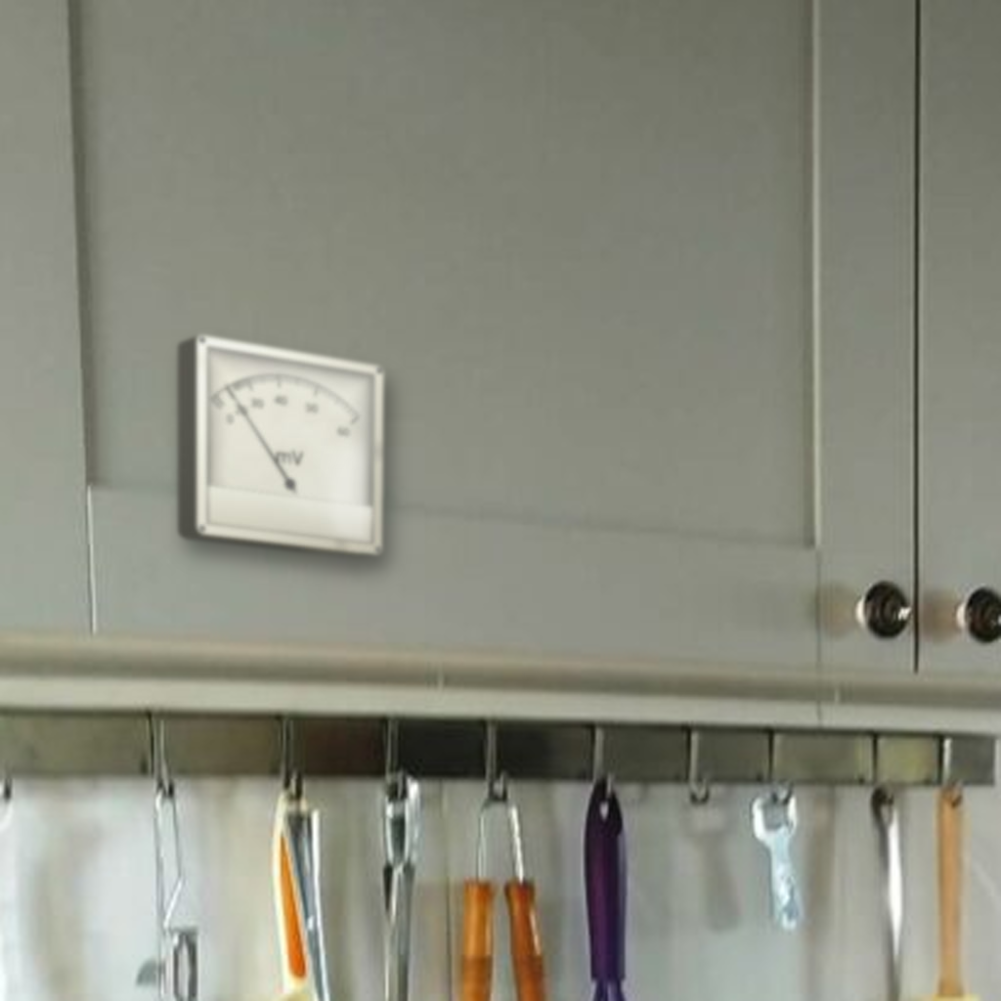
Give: 20 mV
